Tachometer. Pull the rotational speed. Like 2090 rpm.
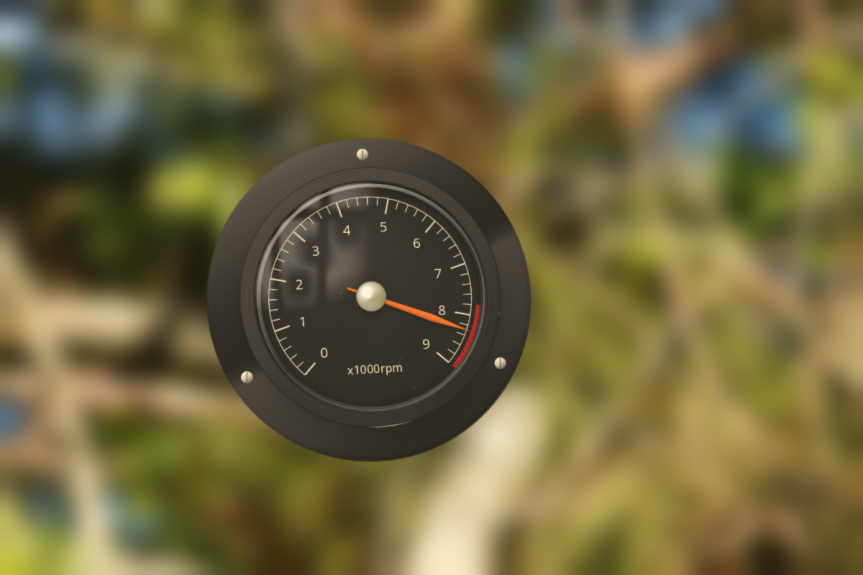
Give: 8300 rpm
